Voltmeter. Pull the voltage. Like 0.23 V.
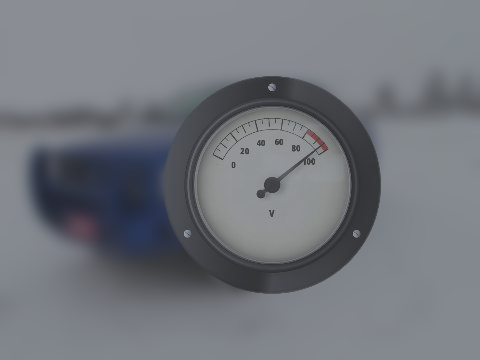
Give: 95 V
